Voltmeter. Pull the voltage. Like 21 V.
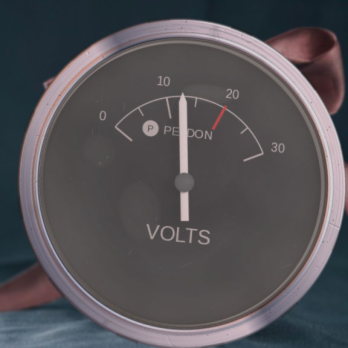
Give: 12.5 V
